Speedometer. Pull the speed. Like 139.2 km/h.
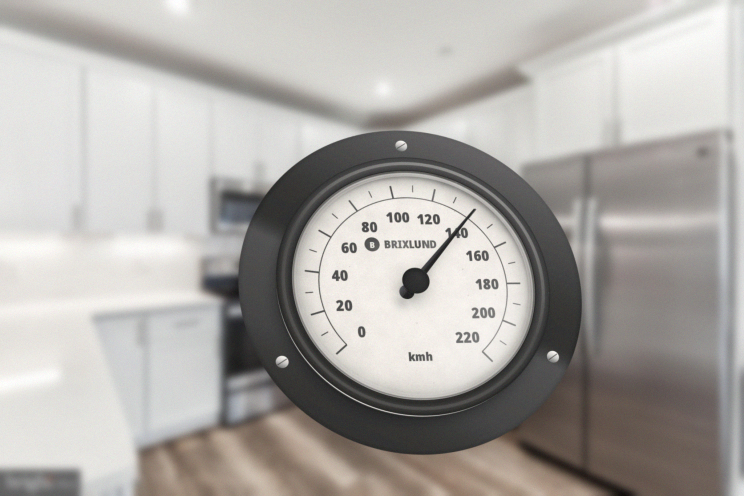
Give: 140 km/h
